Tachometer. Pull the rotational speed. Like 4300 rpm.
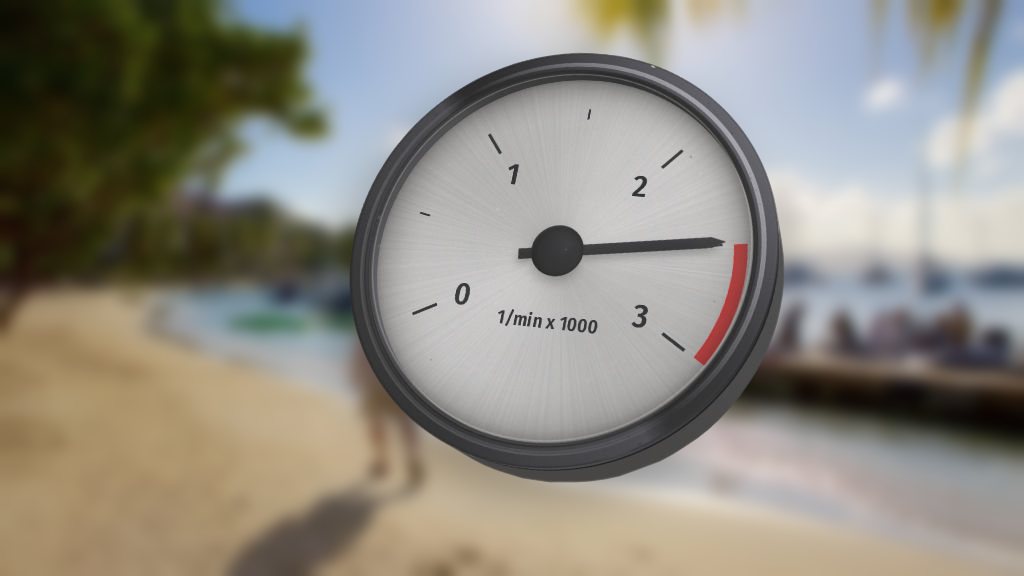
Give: 2500 rpm
